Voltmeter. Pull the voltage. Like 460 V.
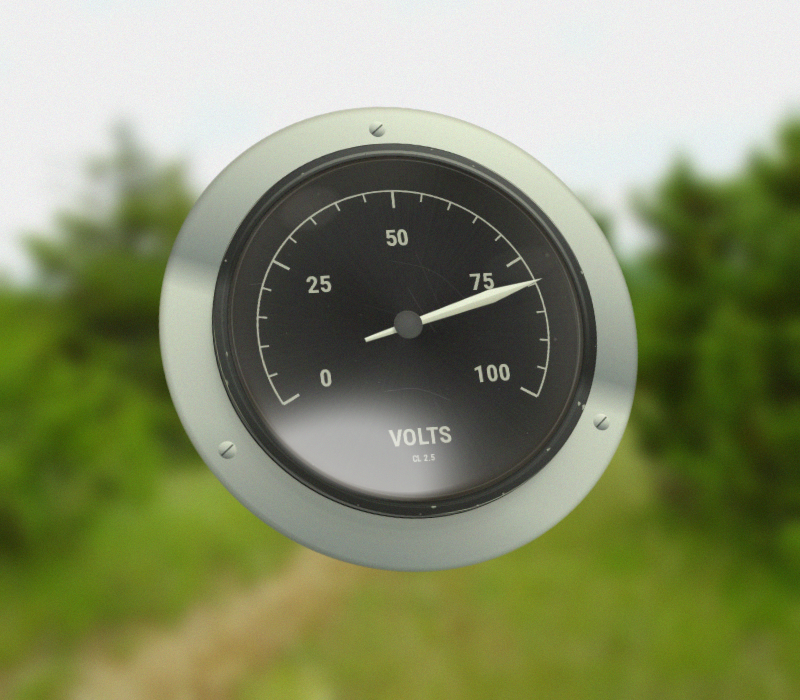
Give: 80 V
